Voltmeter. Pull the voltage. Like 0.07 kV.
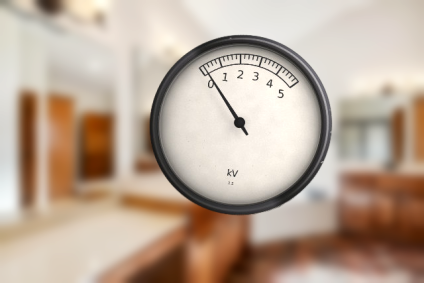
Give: 0.2 kV
